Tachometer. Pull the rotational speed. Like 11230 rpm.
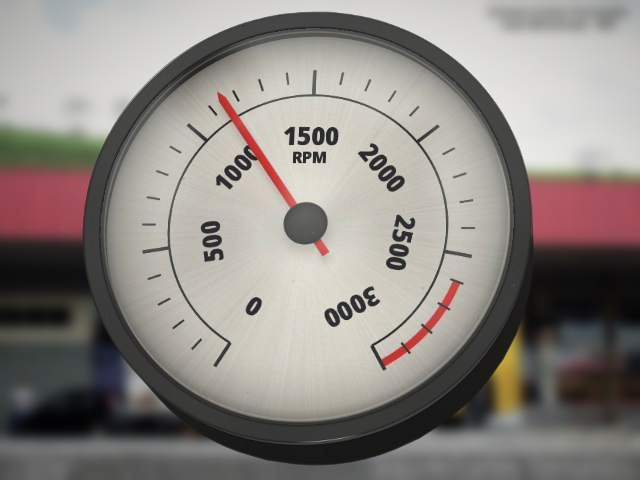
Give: 1150 rpm
